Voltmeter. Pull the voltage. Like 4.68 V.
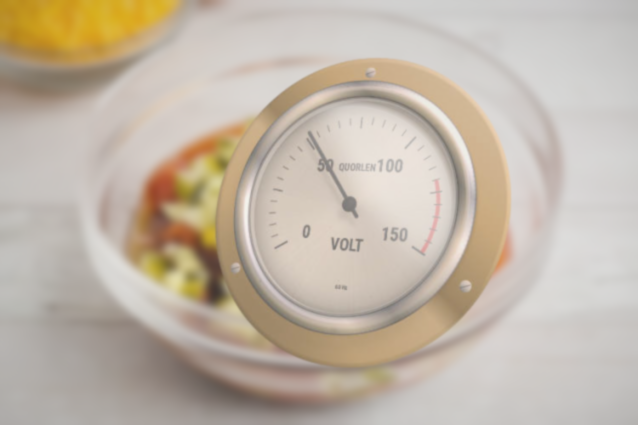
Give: 52.5 V
